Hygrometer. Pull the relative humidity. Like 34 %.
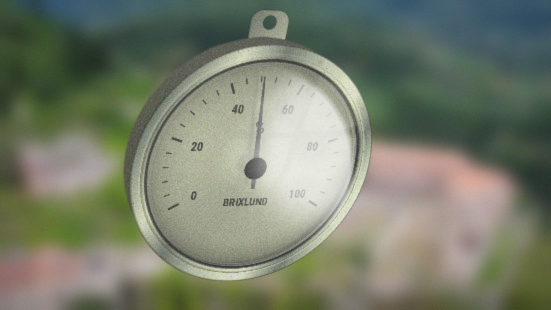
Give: 48 %
